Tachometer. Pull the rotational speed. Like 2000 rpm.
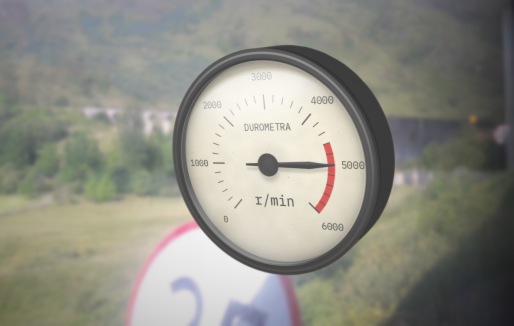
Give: 5000 rpm
